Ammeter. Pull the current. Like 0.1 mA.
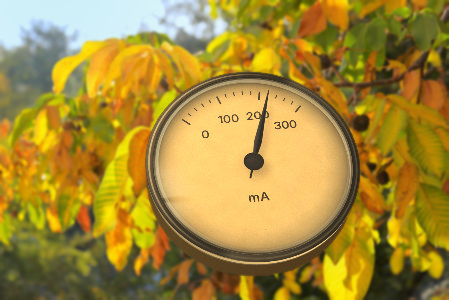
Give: 220 mA
